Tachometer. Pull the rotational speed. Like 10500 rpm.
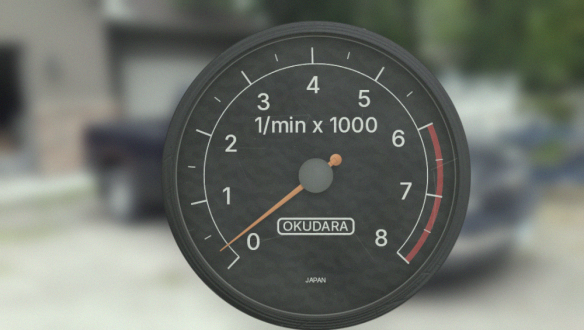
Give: 250 rpm
